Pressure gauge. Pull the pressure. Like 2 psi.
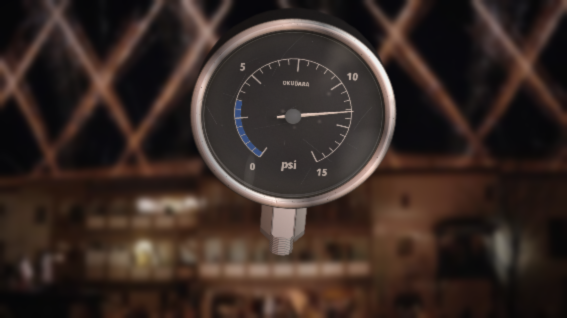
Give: 11.5 psi
